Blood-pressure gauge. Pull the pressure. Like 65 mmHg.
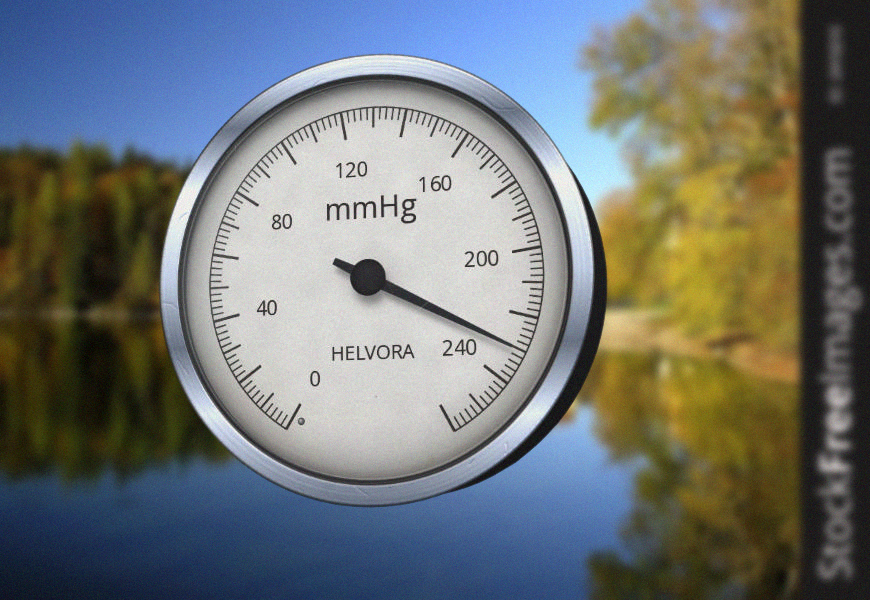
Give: 230 mmHg
